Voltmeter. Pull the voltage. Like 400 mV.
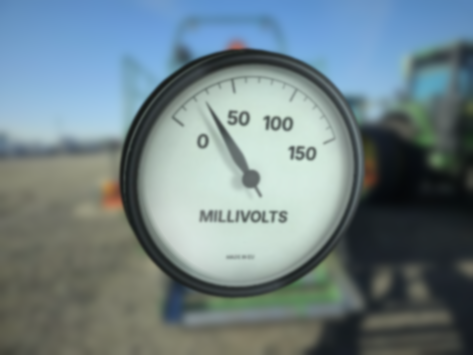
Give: 25 mV
